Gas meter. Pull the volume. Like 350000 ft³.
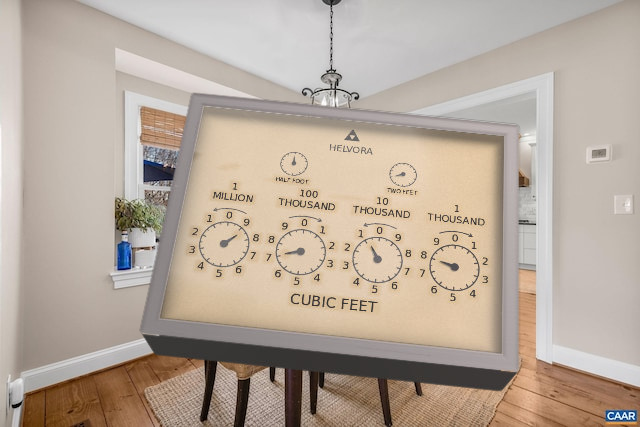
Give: 870800 ft³
